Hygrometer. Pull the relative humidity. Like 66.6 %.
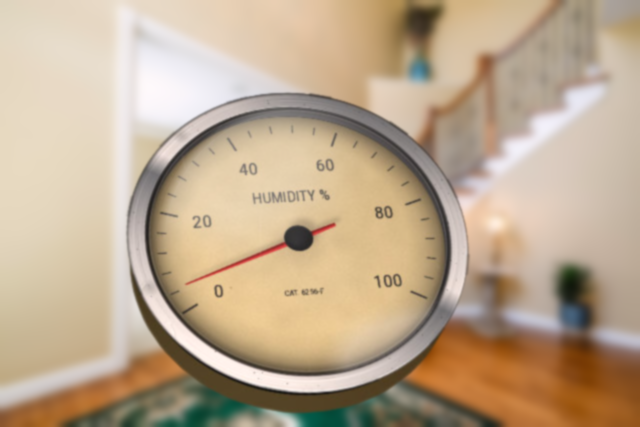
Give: 4 %
